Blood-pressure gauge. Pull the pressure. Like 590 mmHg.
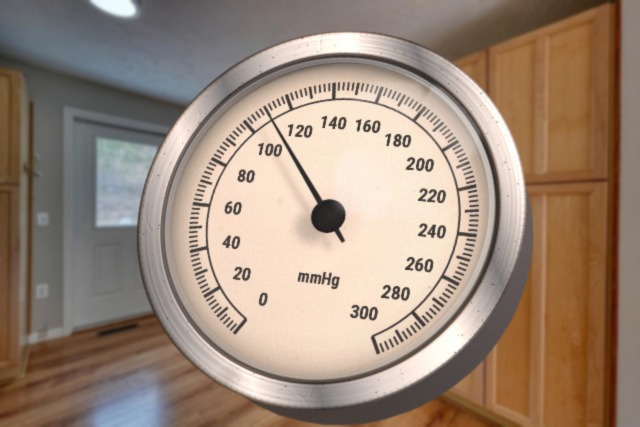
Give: 110 mmHg
